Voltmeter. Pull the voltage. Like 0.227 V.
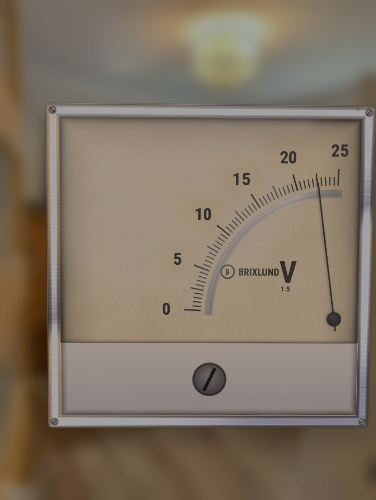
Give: 22.5 V
